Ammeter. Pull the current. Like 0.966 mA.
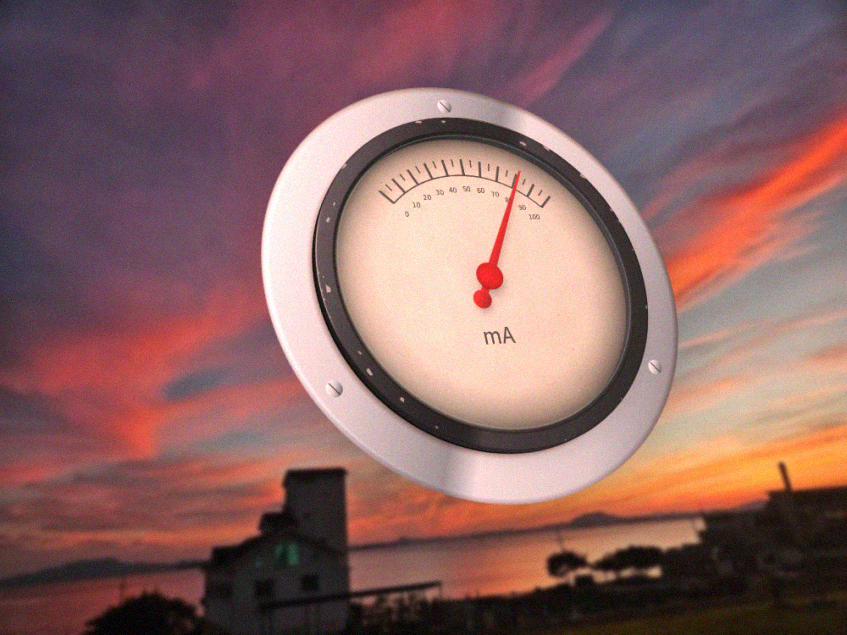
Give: 80 mA
